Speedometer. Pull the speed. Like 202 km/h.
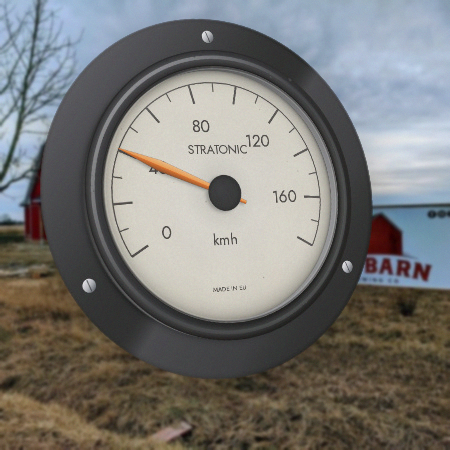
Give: 40 km/h
